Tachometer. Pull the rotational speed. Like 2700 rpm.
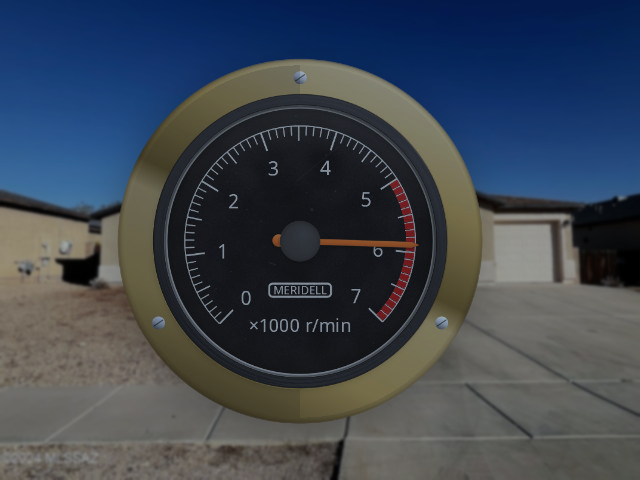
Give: 5900 rpm
